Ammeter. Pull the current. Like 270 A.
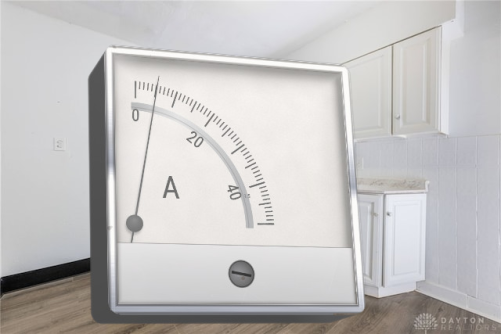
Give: 5 A
